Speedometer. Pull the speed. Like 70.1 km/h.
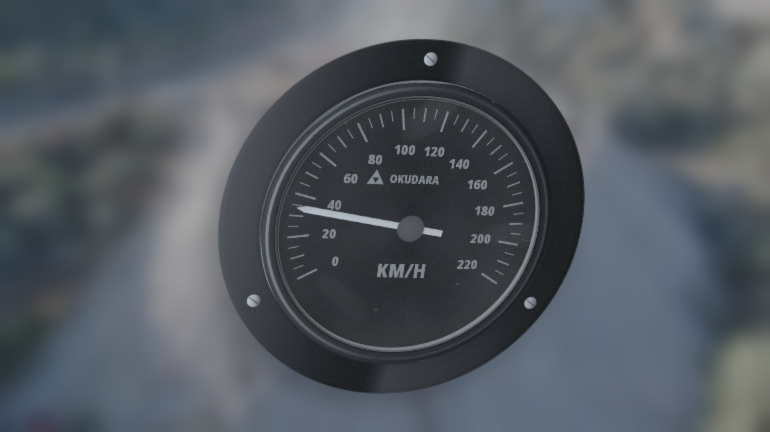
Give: 35 km/h
